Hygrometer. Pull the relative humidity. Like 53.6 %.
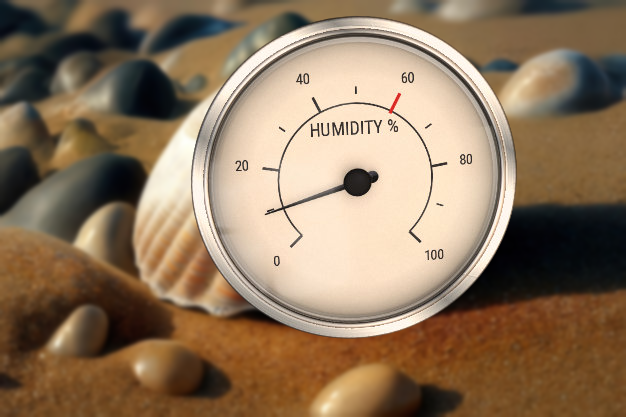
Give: 10 %
